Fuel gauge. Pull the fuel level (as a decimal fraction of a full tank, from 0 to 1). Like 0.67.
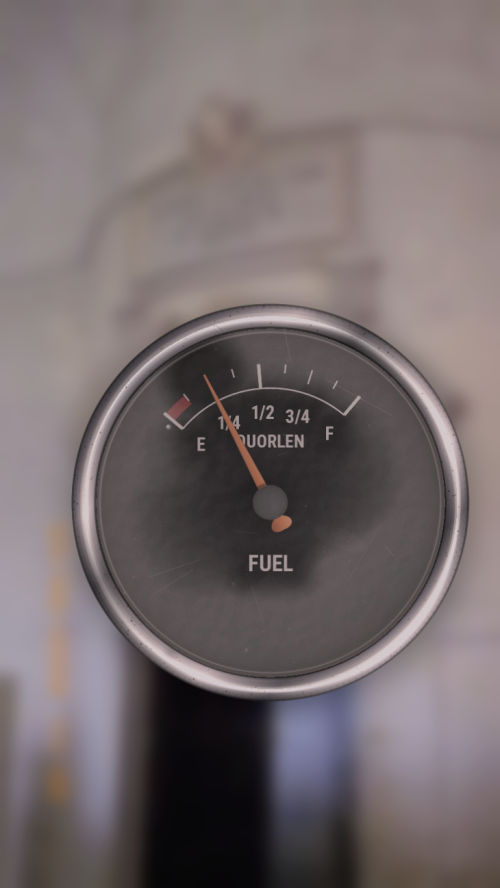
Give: 0.25
